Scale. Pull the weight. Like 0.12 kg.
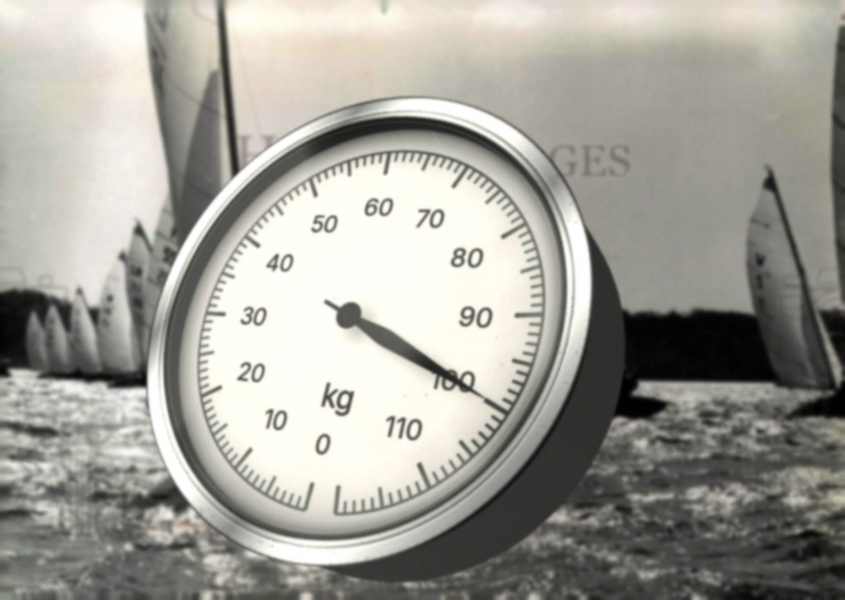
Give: 100 kg
